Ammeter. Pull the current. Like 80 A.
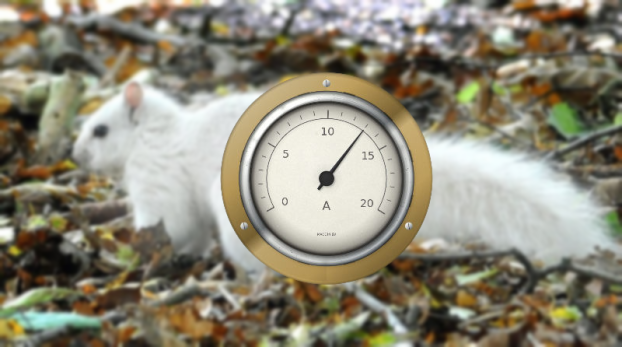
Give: 13 A
